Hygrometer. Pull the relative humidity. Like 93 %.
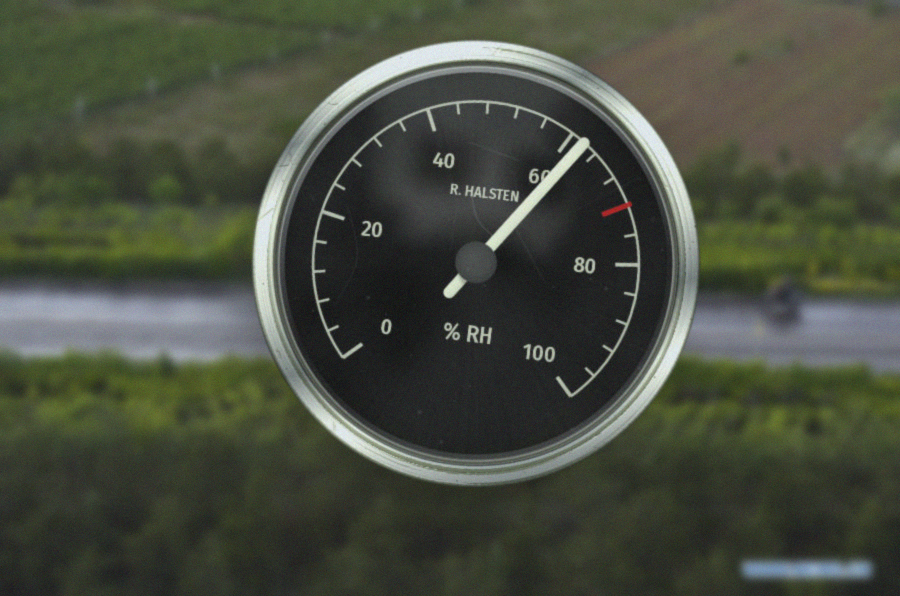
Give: 62 %
